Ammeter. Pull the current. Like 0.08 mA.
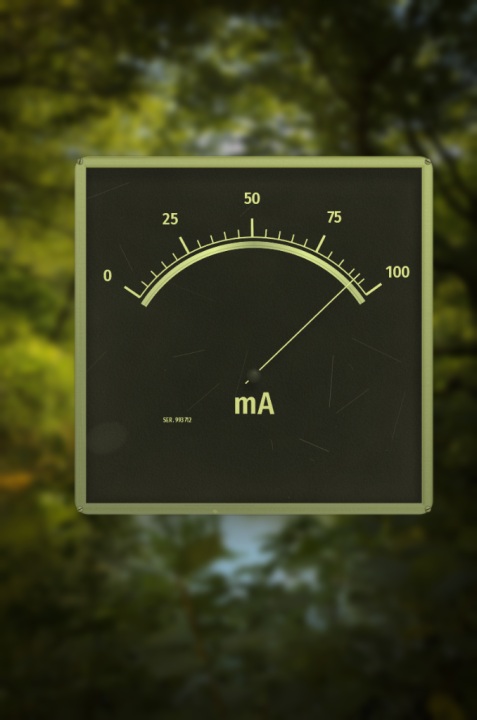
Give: 92.5 mA
